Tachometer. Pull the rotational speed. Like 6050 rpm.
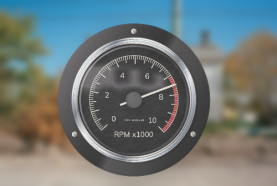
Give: 7500 rpm
